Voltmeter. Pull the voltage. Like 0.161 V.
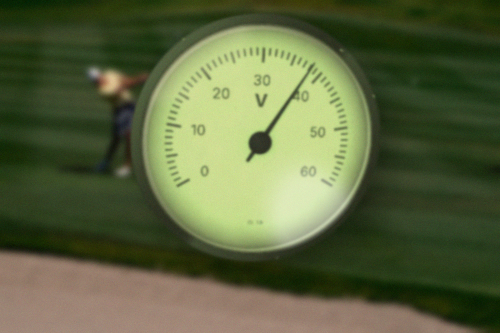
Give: 38 V
